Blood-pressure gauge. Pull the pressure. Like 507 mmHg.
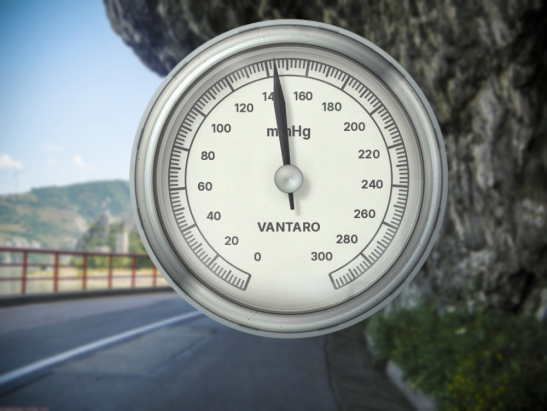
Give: 144 mmHg
